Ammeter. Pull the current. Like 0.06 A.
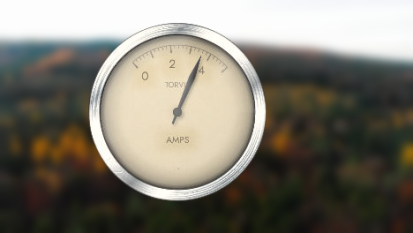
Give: 3.6 A
